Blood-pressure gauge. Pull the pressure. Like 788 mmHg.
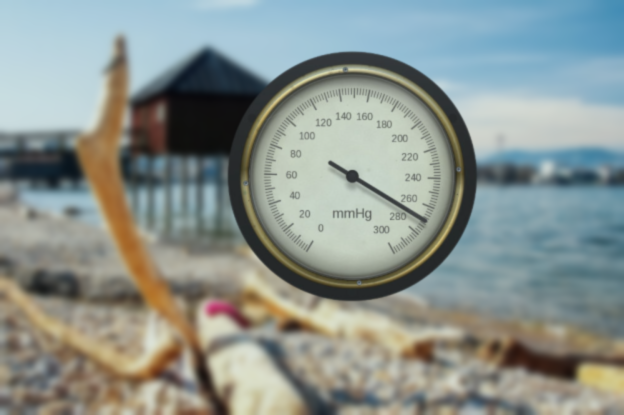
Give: 270 mmHg
